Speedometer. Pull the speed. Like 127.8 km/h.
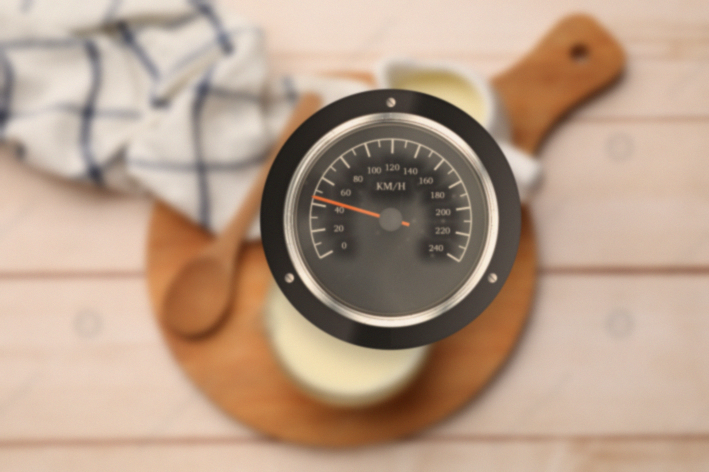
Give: 45 km/h
